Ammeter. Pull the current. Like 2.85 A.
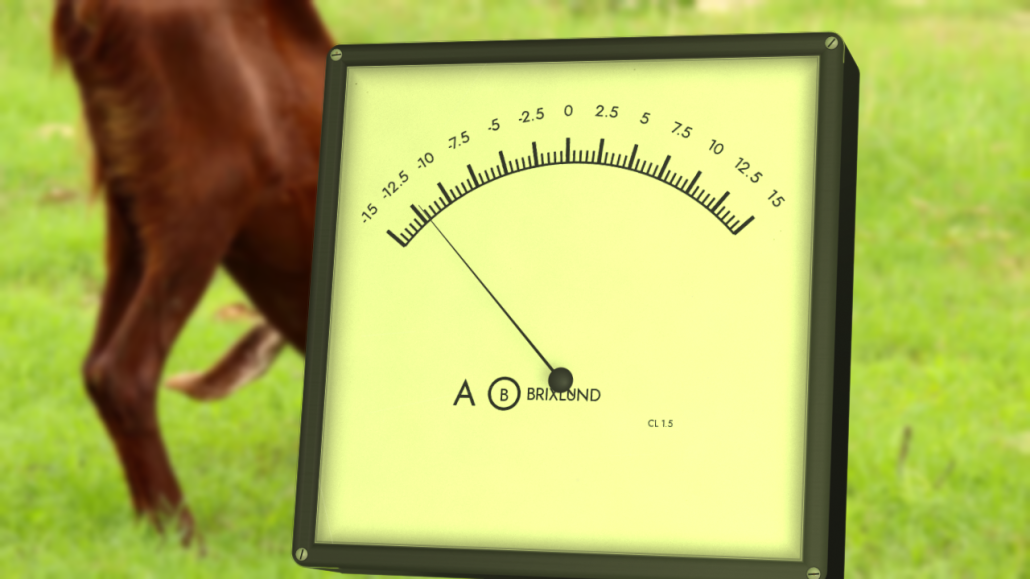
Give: -12 A
